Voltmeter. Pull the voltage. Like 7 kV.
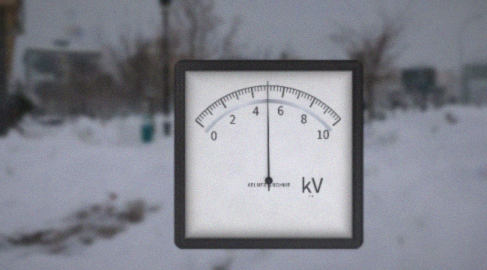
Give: 5 kV
